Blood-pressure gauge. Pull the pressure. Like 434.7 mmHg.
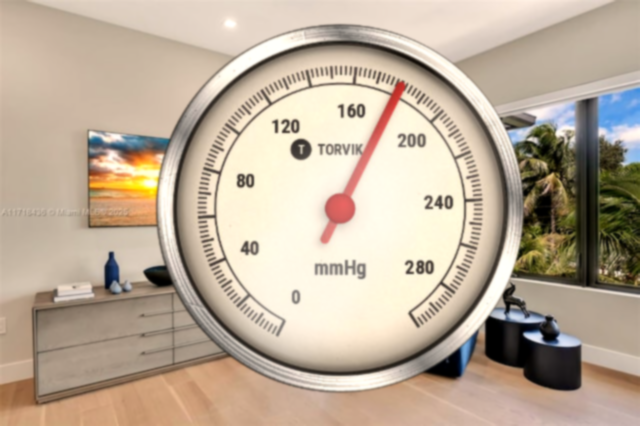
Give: 180 mmHg
